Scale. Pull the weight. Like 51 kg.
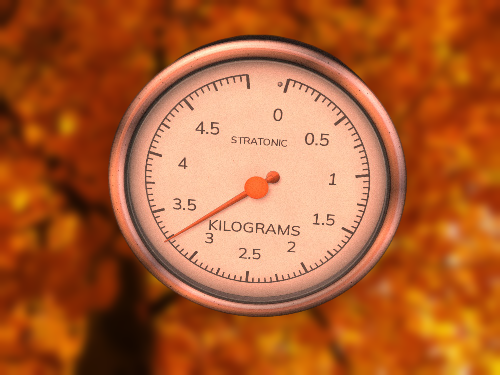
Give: 3.25 kg
